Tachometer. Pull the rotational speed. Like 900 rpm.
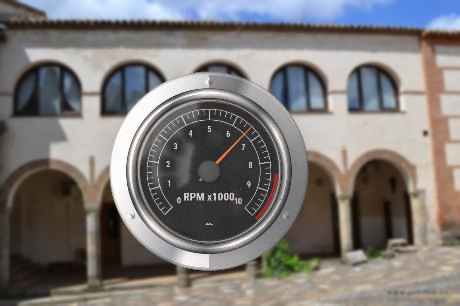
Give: 6600 rpm
